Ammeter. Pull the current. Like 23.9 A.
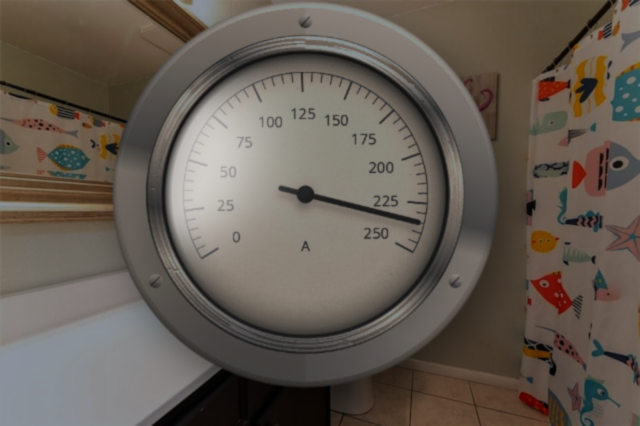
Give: 235 A
